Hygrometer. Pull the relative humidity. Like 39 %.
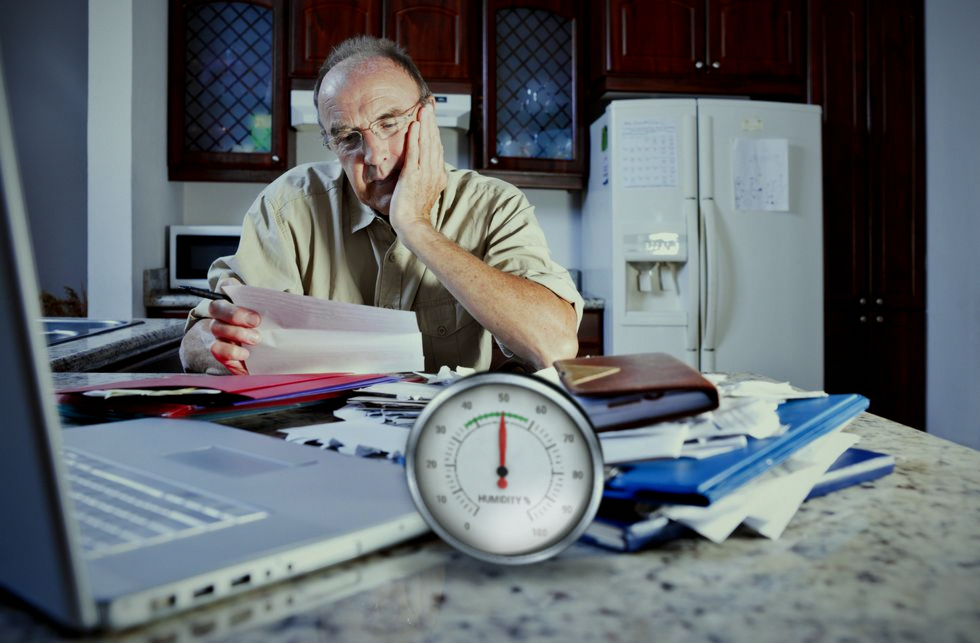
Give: 50 %
